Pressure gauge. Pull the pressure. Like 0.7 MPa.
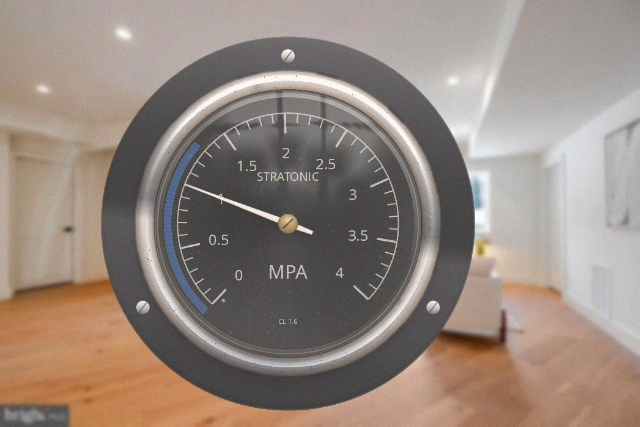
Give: 1 MPa
